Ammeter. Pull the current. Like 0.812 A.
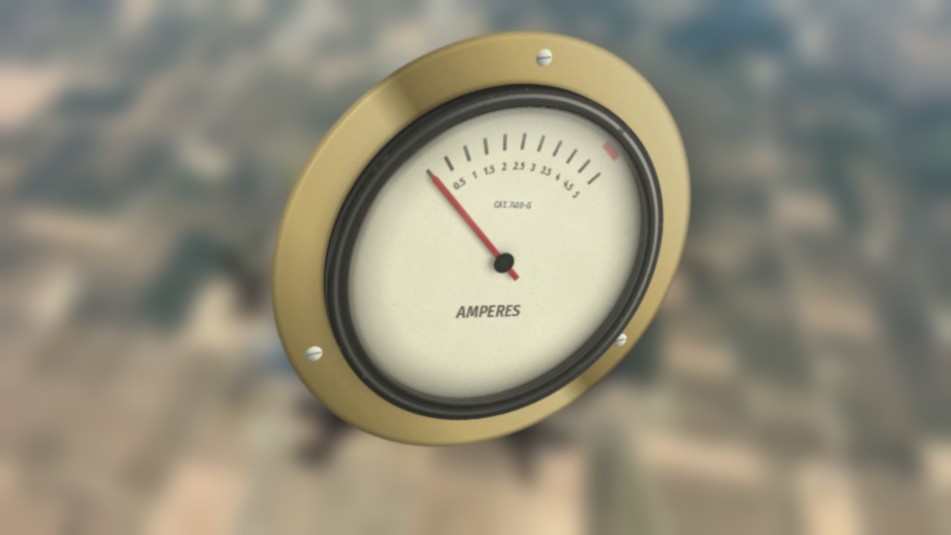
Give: 0 A
